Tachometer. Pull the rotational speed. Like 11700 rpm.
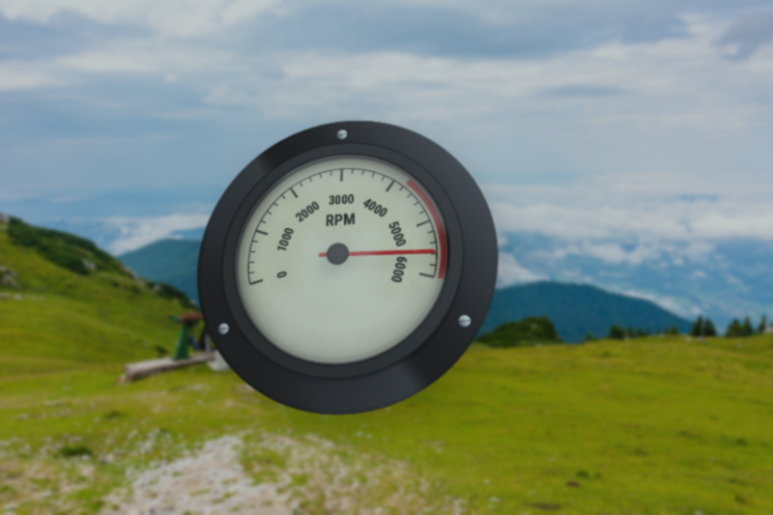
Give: 5600 rpm
